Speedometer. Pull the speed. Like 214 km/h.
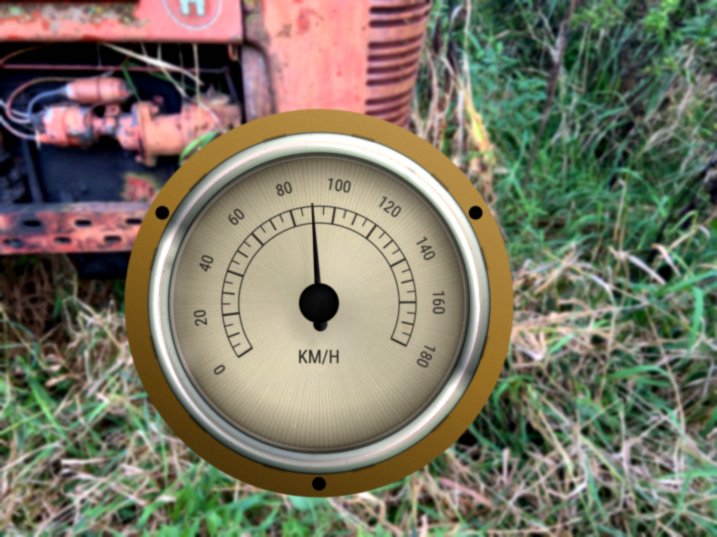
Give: 90 km/h
